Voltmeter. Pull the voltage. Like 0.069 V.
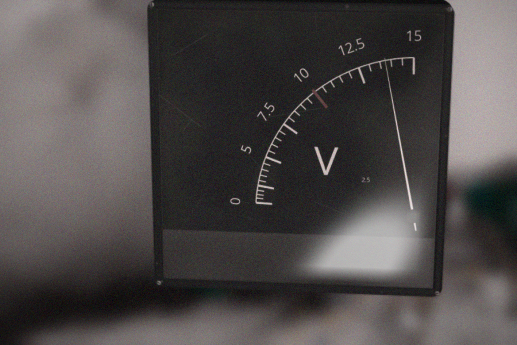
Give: 13.75 V
